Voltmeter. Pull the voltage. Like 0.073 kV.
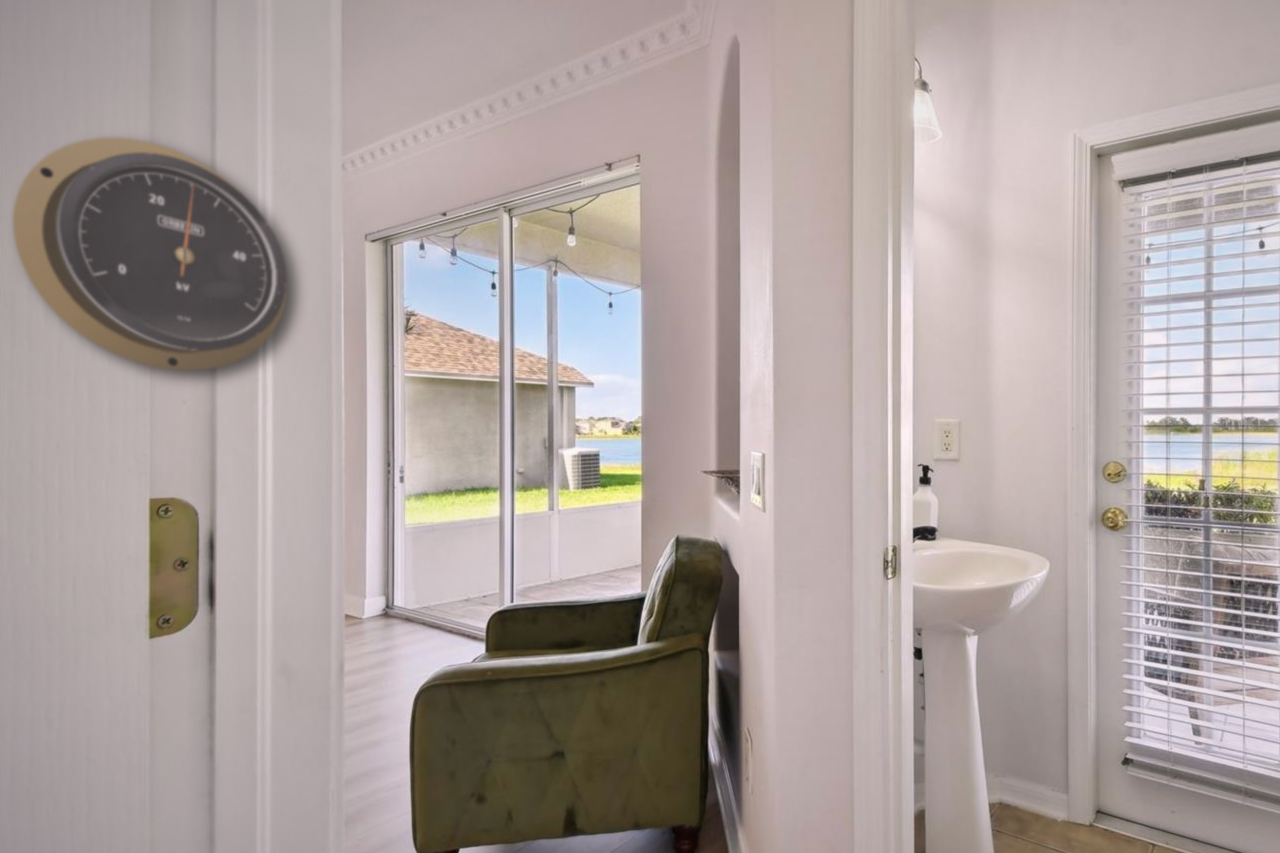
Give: 26 kV
